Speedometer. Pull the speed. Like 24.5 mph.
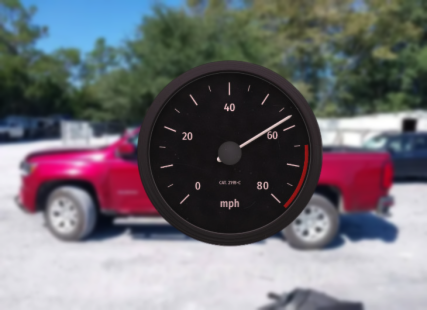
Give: 57.5 mph
